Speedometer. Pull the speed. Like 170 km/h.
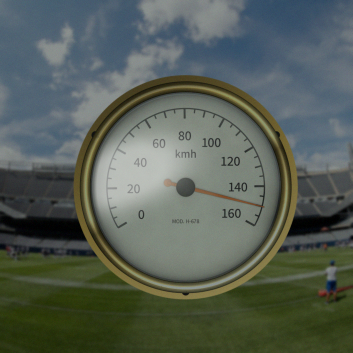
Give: 150 km/h
